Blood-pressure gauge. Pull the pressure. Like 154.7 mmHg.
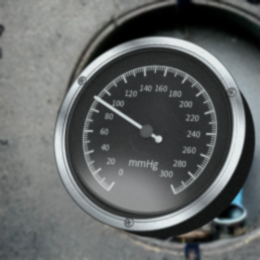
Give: 90 mmHg
